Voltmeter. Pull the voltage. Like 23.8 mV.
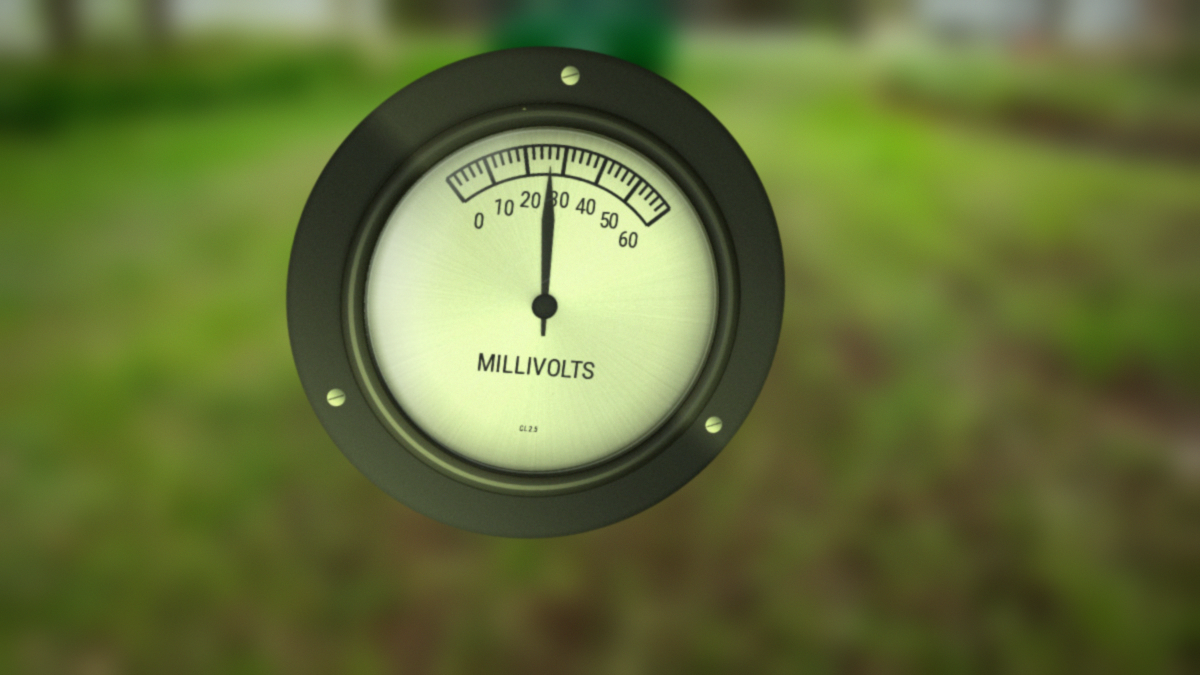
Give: 26 mV
